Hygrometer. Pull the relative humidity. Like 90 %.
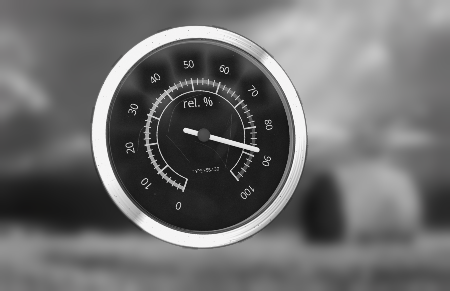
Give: 88 %
